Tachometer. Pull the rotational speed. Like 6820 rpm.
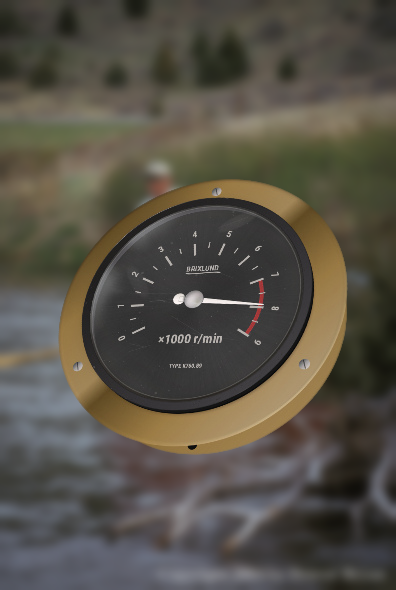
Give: 8000 rpm
